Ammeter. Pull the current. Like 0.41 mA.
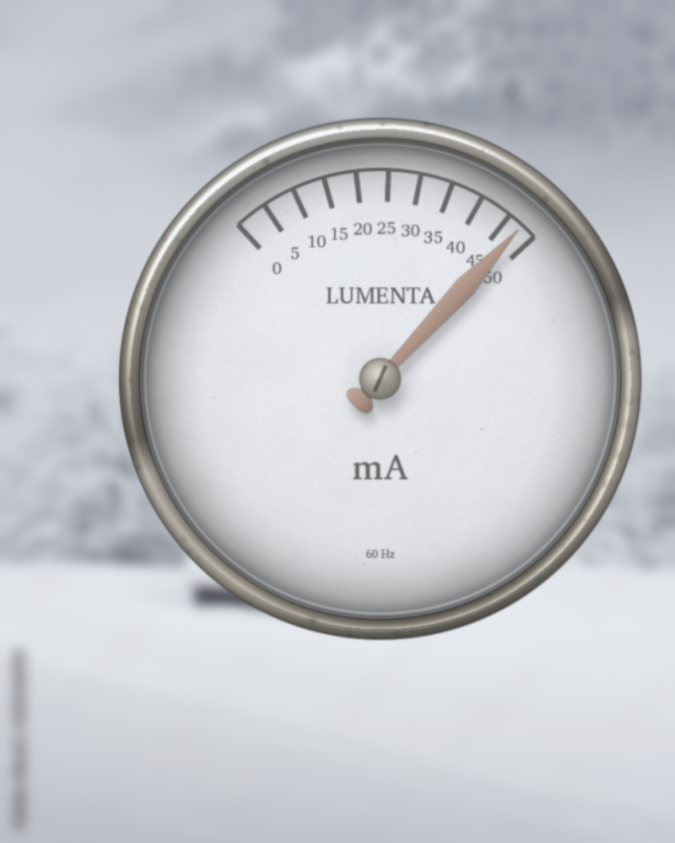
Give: 47.5 mA
